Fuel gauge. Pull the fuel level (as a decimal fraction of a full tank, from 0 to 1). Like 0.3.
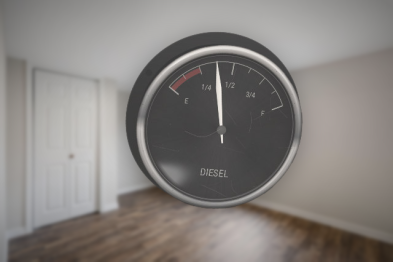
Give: 0.375
